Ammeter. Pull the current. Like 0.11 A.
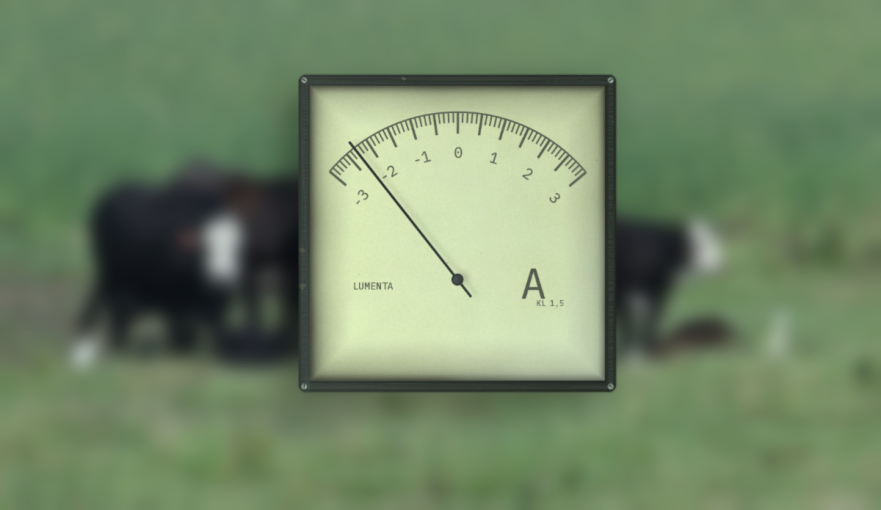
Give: -2.3 A
